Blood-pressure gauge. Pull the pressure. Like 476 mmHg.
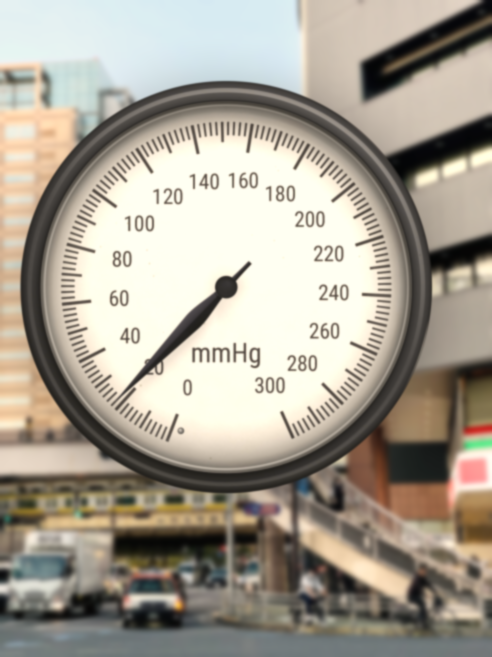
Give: 22 mmHg
